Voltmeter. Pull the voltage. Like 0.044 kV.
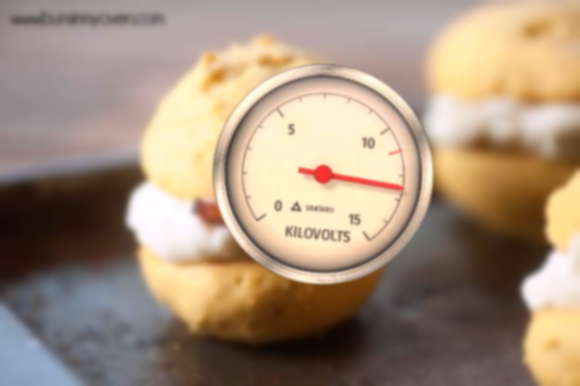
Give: 12.5 kV
